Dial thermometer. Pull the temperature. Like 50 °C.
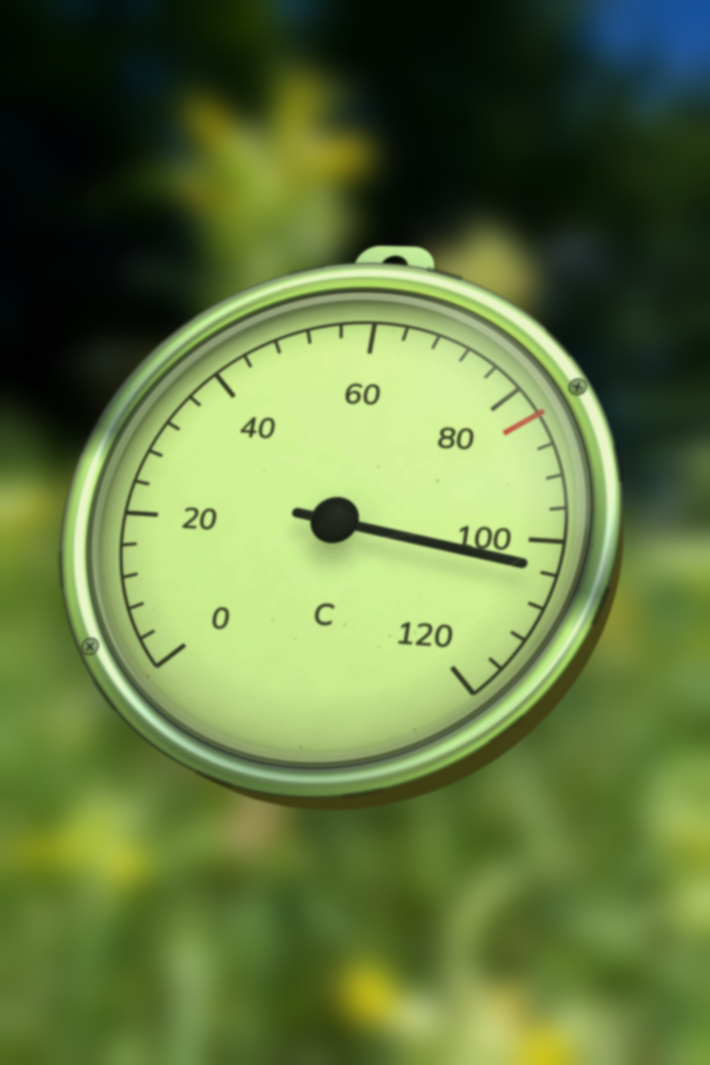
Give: 104 °C
